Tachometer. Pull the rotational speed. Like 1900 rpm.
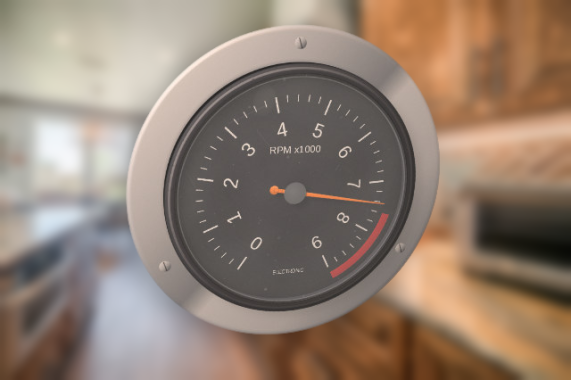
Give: 7400 rpm
